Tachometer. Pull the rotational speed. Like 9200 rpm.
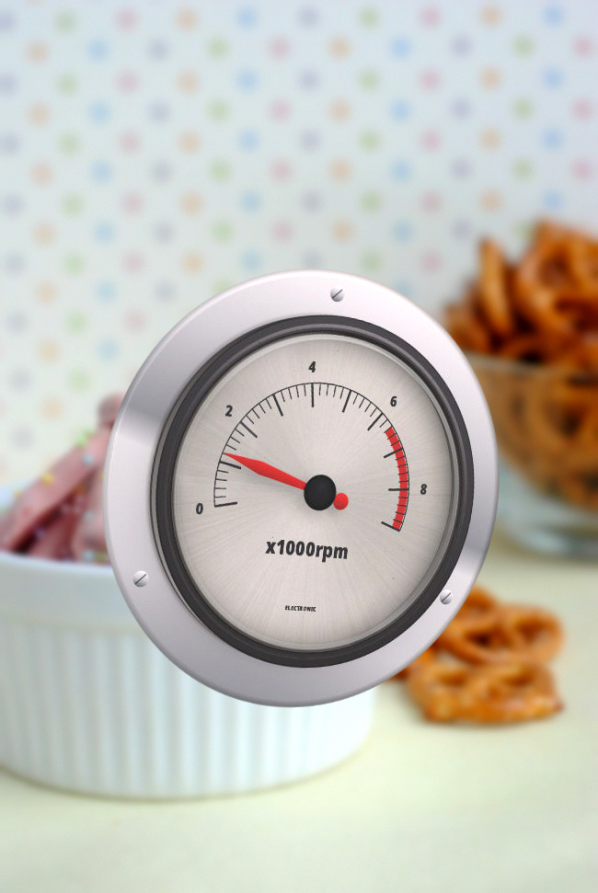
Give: 1200 rpm
